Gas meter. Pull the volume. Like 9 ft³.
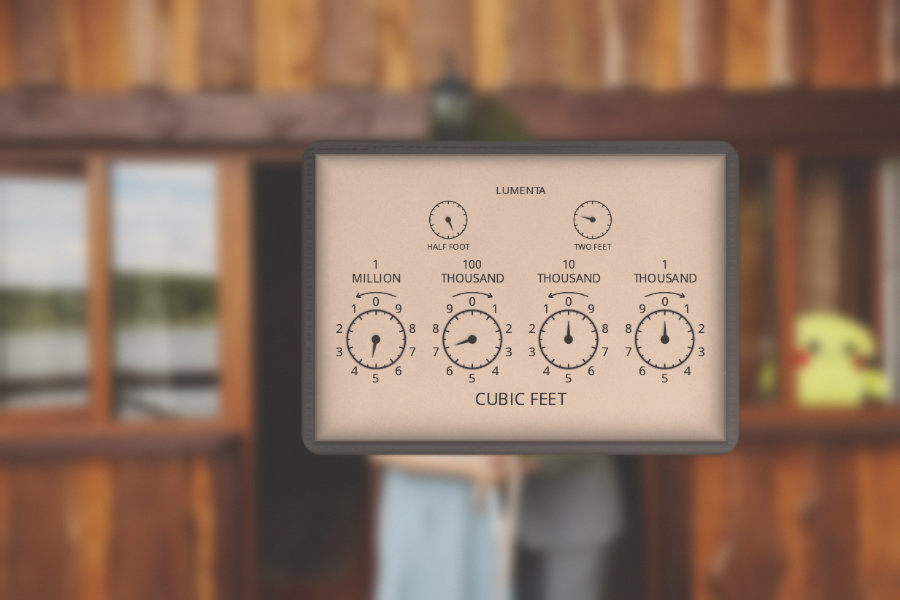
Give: 470000 ft³
